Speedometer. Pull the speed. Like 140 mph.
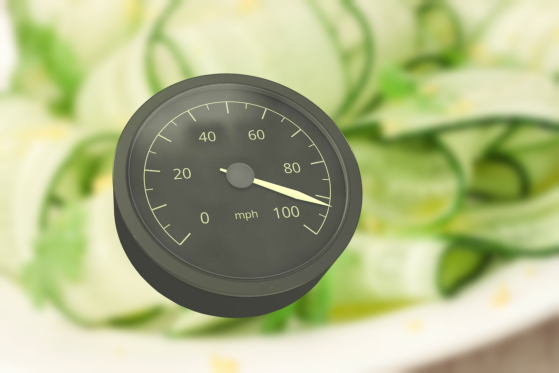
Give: 92.5 mph
